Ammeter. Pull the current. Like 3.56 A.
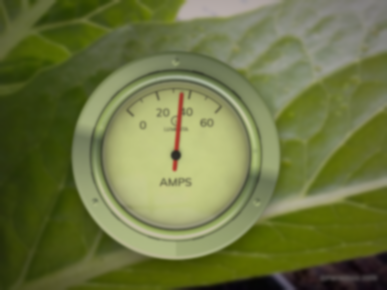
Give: 35 A
